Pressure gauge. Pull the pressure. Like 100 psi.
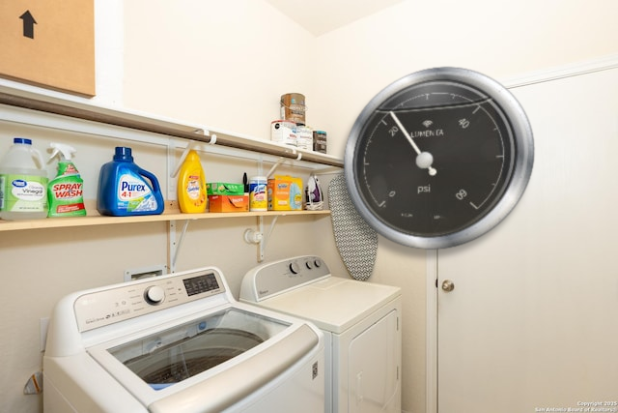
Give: 22.5 psi
